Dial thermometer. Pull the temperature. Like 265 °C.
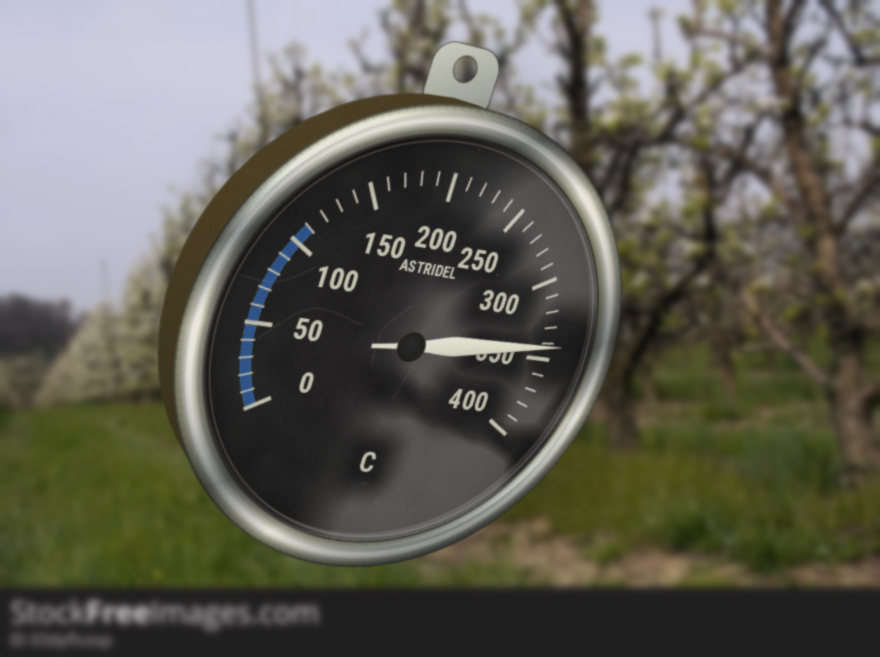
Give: 340 °C
